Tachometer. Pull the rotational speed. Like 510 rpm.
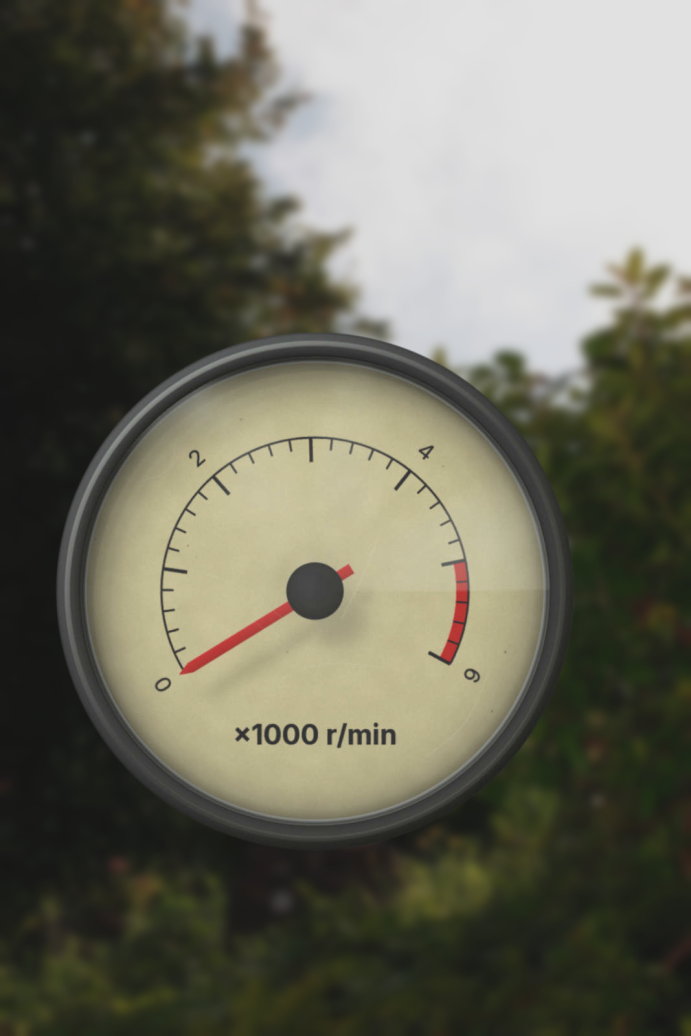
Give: 0 rpm
